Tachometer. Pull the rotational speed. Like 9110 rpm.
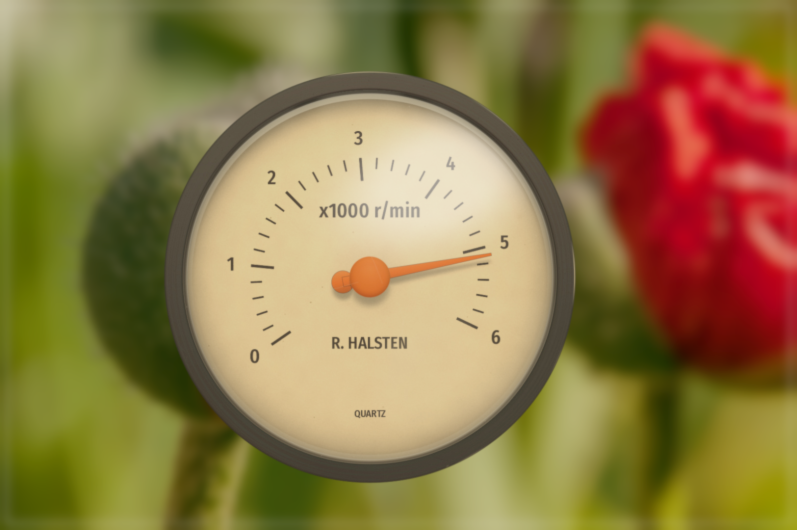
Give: 5100 rpm
